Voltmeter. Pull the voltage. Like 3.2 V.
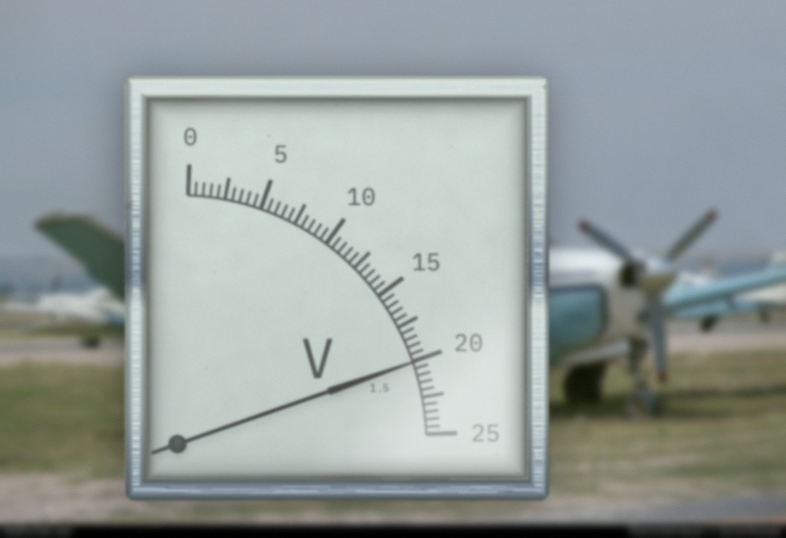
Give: 20 V
